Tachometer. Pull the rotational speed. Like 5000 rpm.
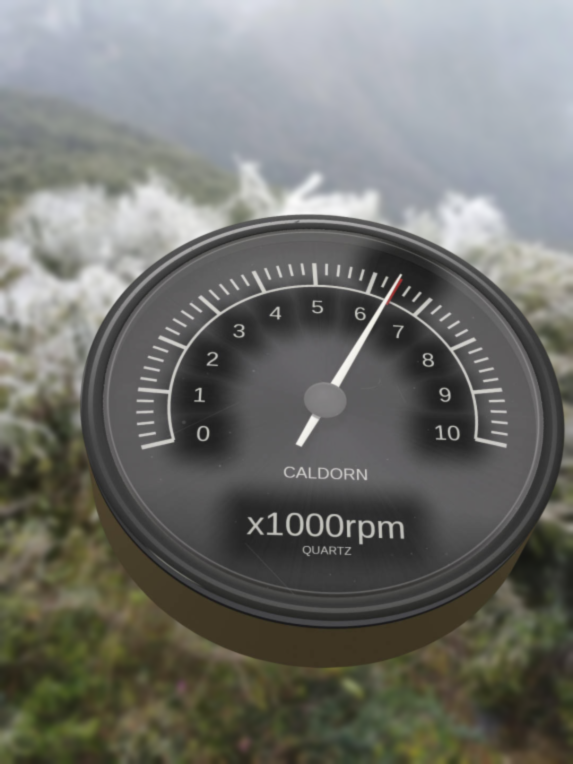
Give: 6400 rpm
